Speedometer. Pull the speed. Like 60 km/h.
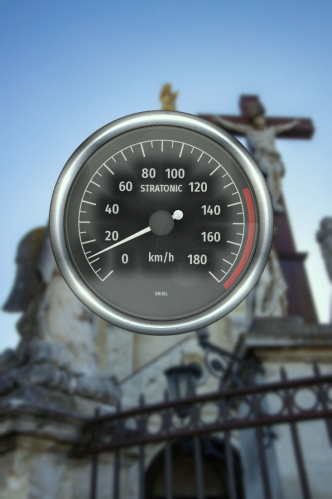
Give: 12.5 km/h
